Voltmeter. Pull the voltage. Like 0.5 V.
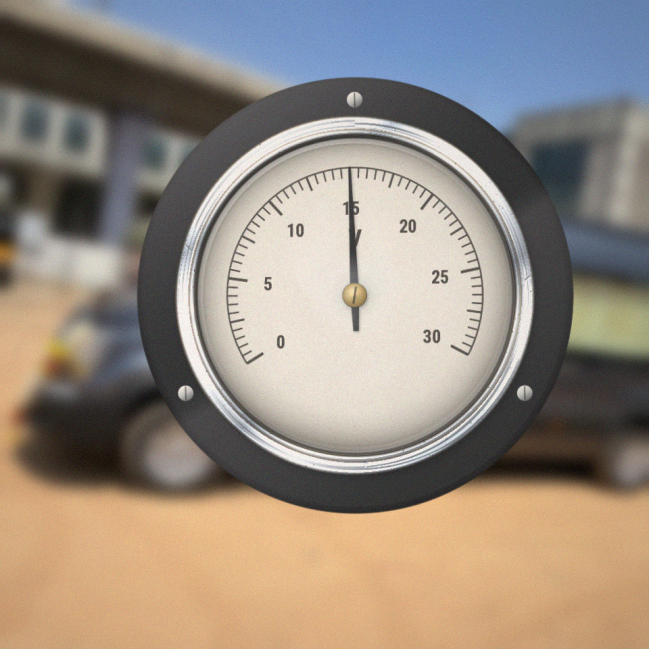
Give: 15 V
